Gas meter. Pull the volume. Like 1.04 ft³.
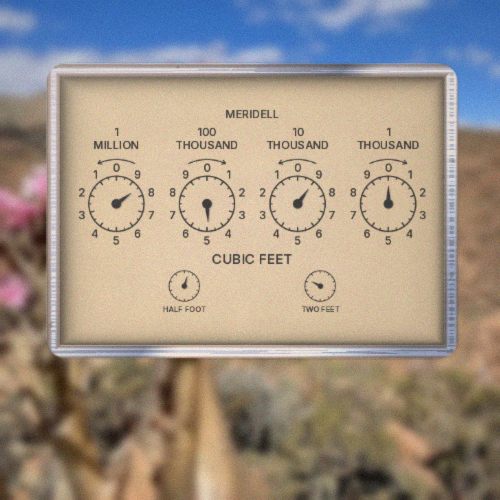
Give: 849000 ft³
